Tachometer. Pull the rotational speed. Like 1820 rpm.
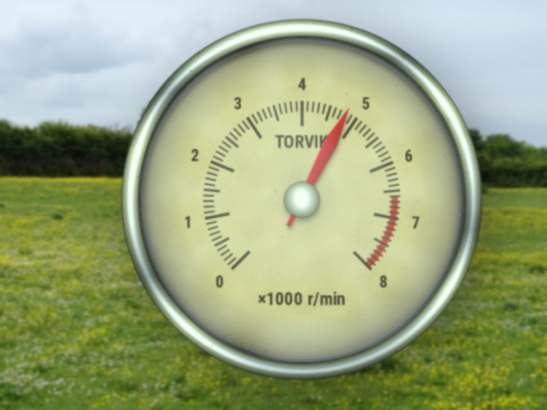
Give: 4800 rpm
